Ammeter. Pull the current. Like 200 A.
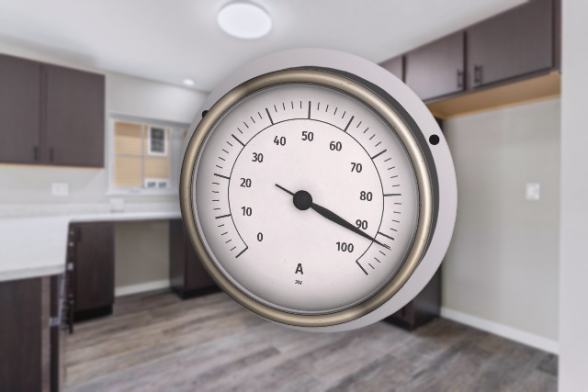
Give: 92 A
